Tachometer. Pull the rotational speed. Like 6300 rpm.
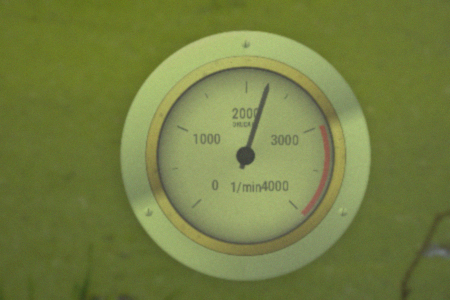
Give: 2250 rpm
